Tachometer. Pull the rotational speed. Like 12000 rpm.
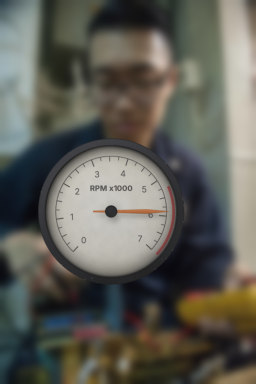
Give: 5875 rpm
